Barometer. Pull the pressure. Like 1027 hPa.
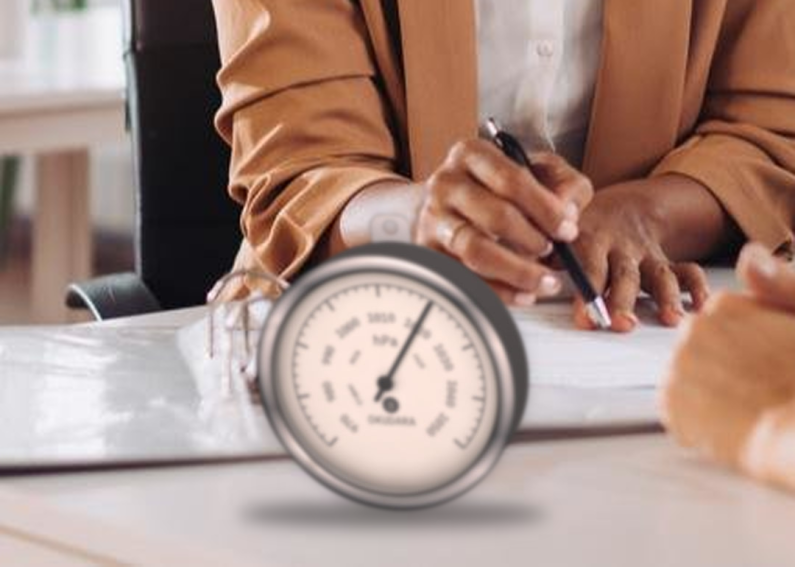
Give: 1020 hPa
